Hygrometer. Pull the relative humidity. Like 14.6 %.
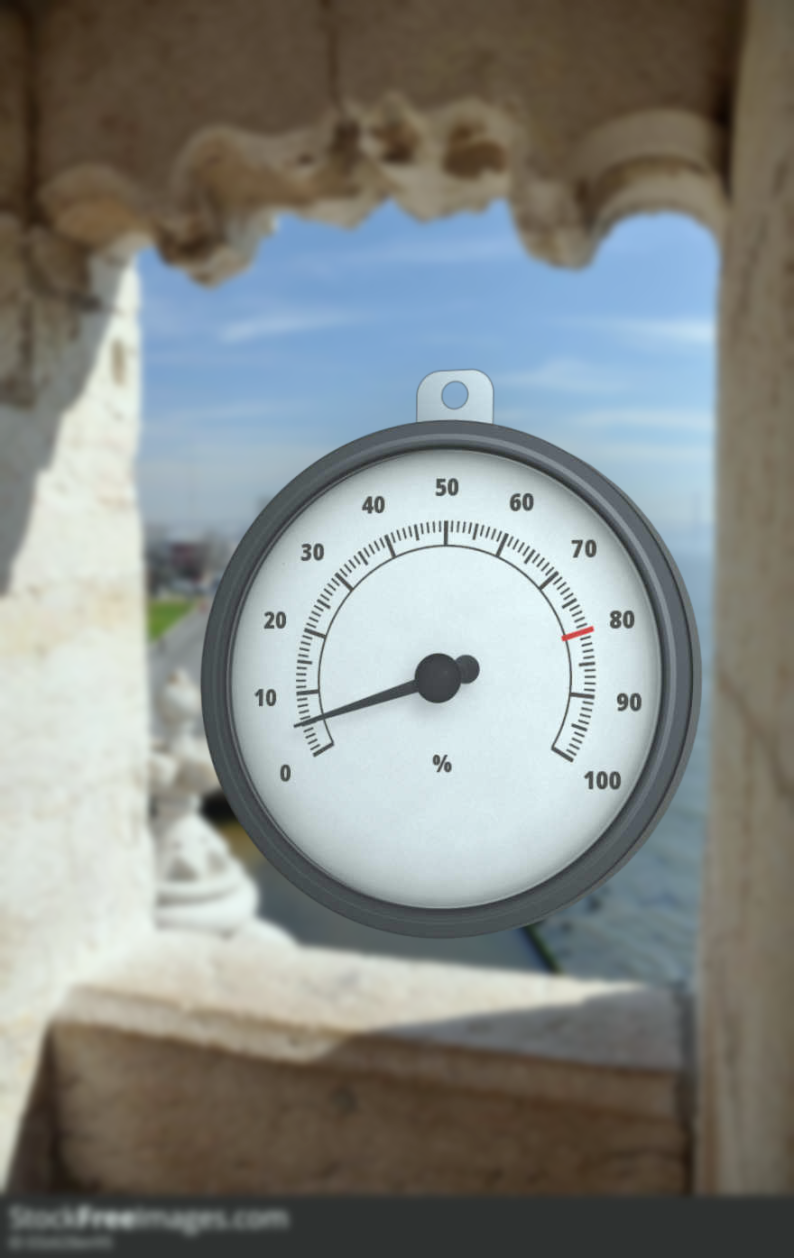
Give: 5 %
